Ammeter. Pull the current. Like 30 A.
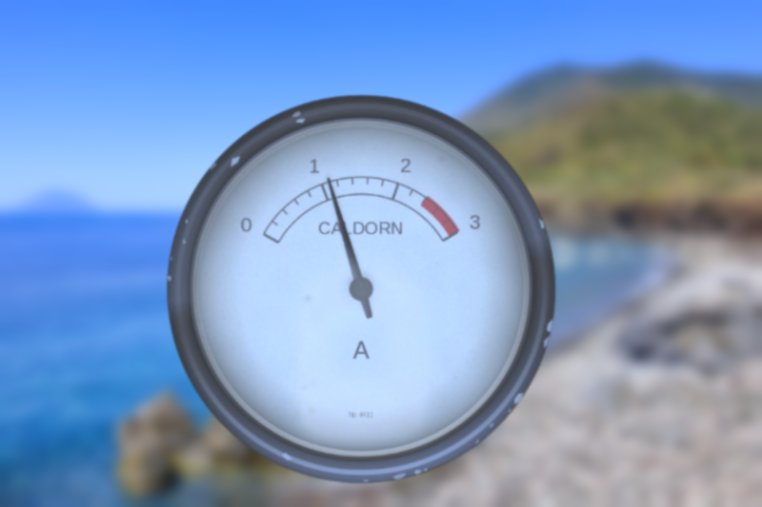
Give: 1.1 A
